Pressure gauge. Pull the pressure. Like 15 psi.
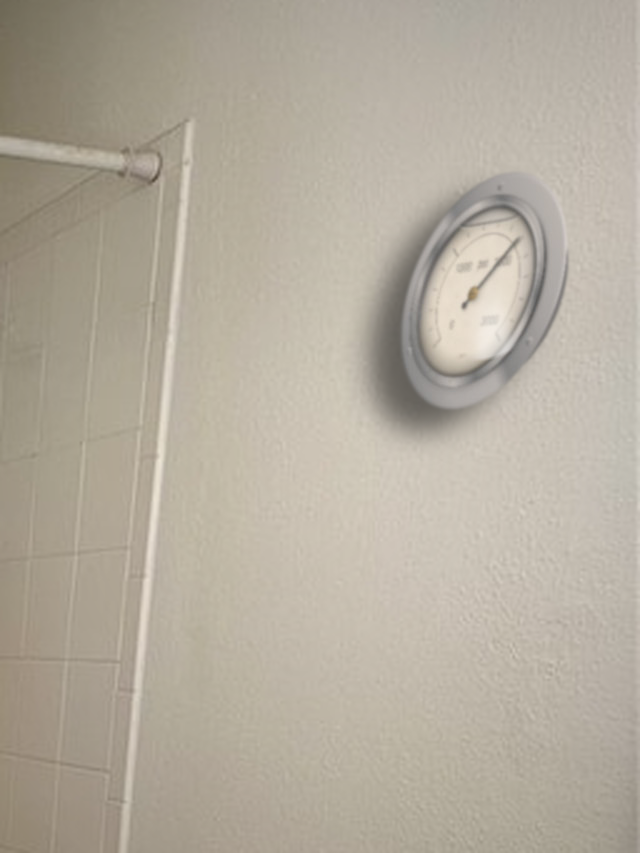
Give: 2000 psi
